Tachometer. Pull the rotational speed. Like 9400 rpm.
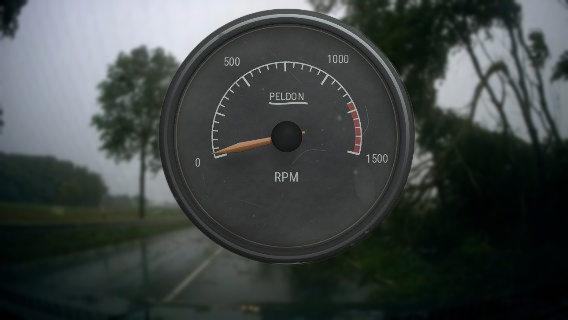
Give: 25 rpm
